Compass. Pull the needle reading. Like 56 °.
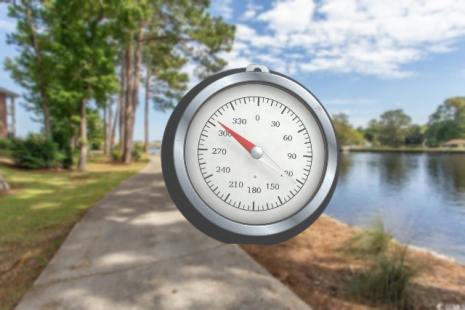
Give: 305 °
